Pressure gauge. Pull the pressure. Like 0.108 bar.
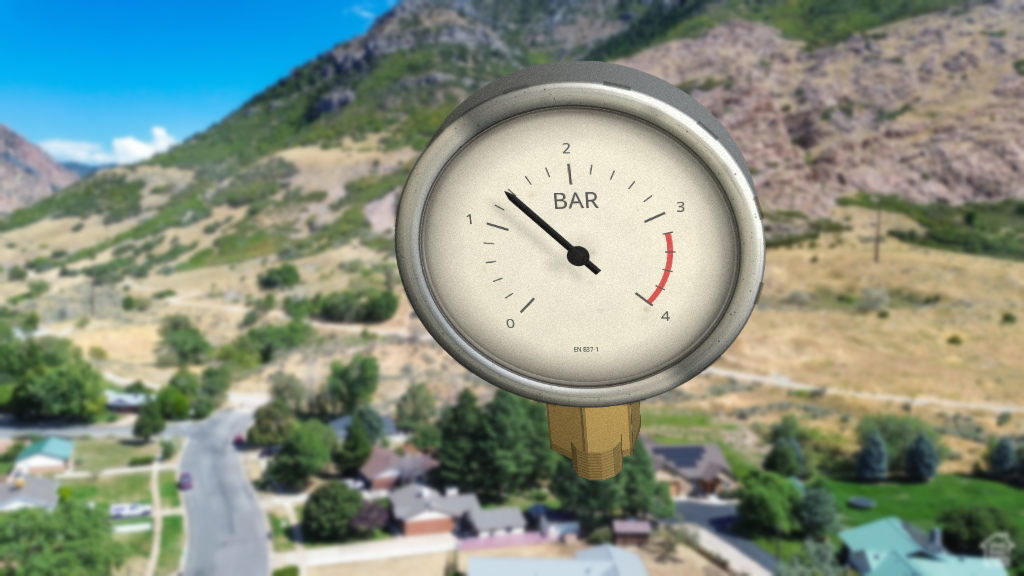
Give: 1.4 bar
